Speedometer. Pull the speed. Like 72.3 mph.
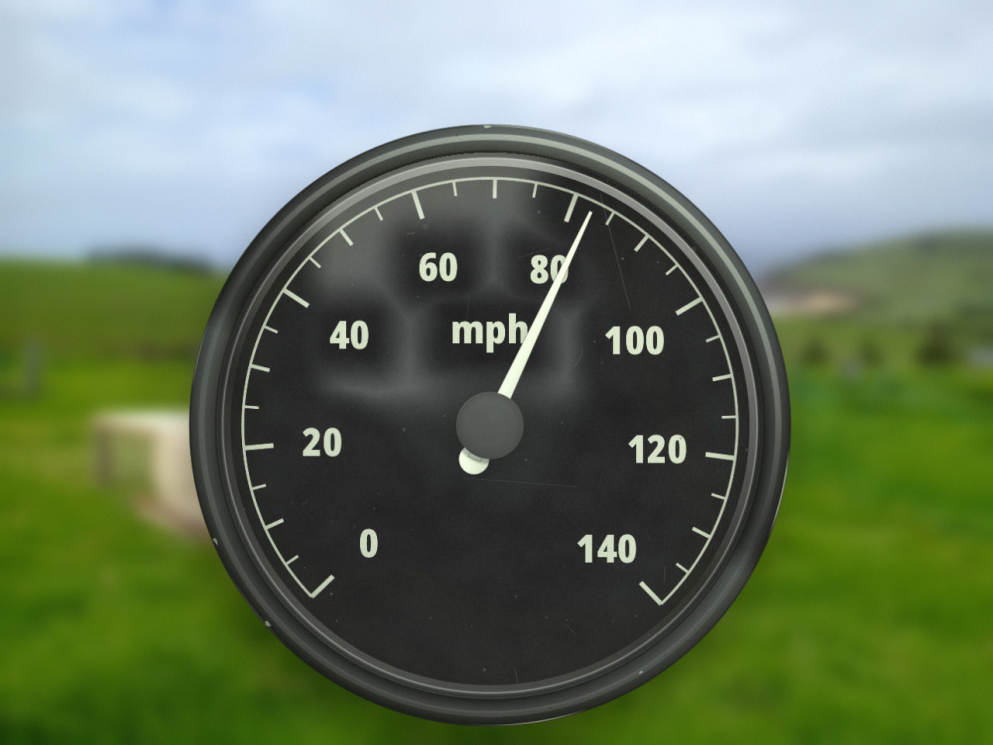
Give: 82.5 mph
